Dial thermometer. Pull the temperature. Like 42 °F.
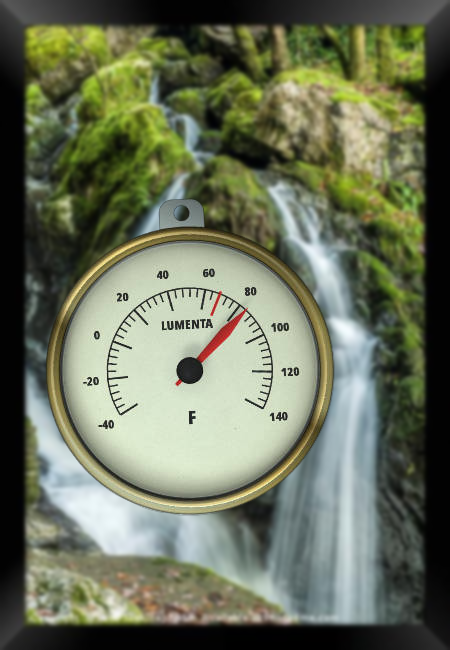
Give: 84 °F
